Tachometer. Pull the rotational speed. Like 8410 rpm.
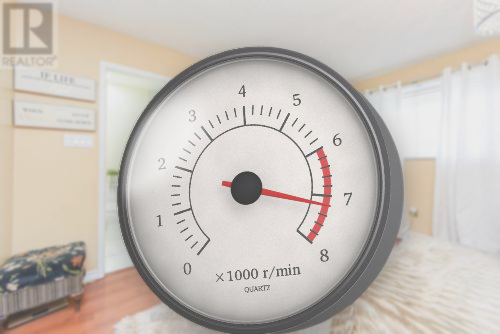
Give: 7200 rpm
